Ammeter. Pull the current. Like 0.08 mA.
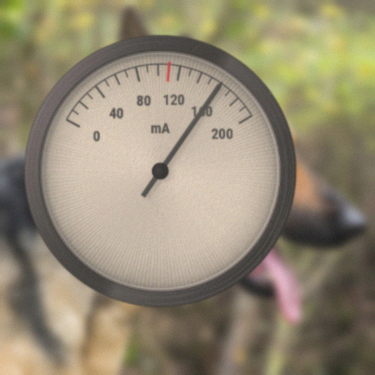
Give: 160 mA
